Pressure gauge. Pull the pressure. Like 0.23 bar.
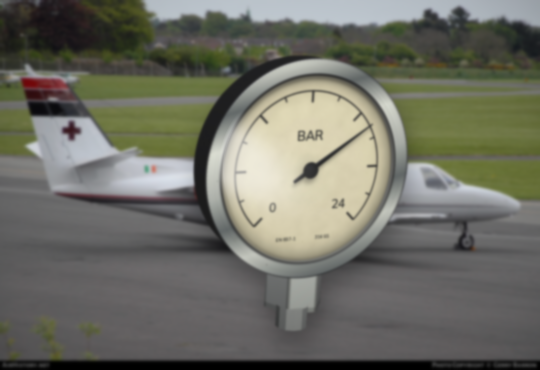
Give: 17 bar
